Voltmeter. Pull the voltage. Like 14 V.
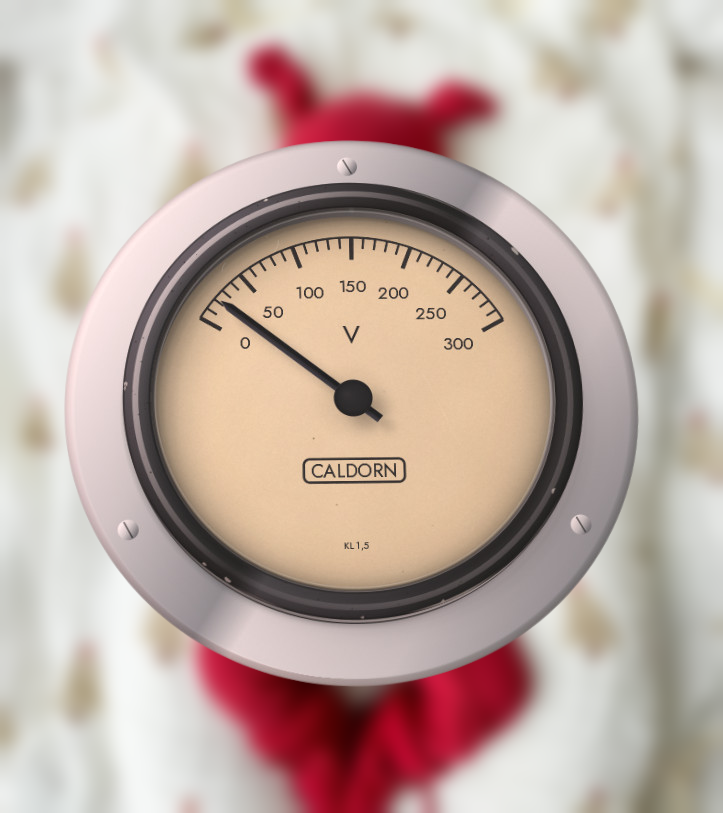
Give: 20 V
